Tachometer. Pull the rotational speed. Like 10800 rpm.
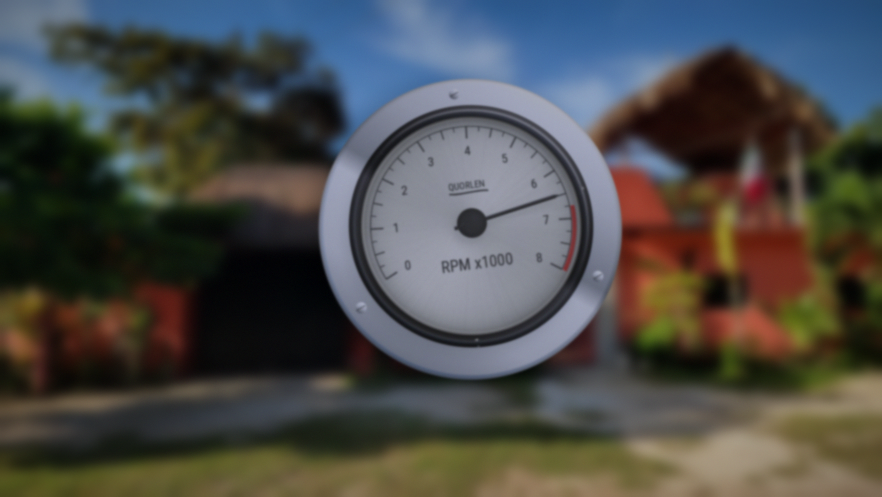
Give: 6500 rpm
